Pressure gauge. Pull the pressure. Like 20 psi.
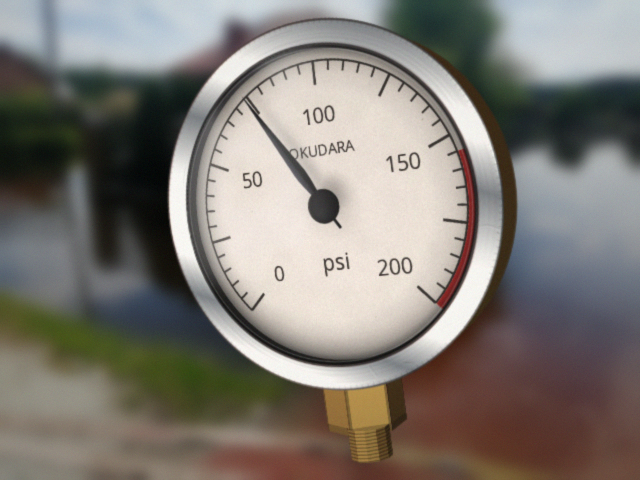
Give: 75 psi
